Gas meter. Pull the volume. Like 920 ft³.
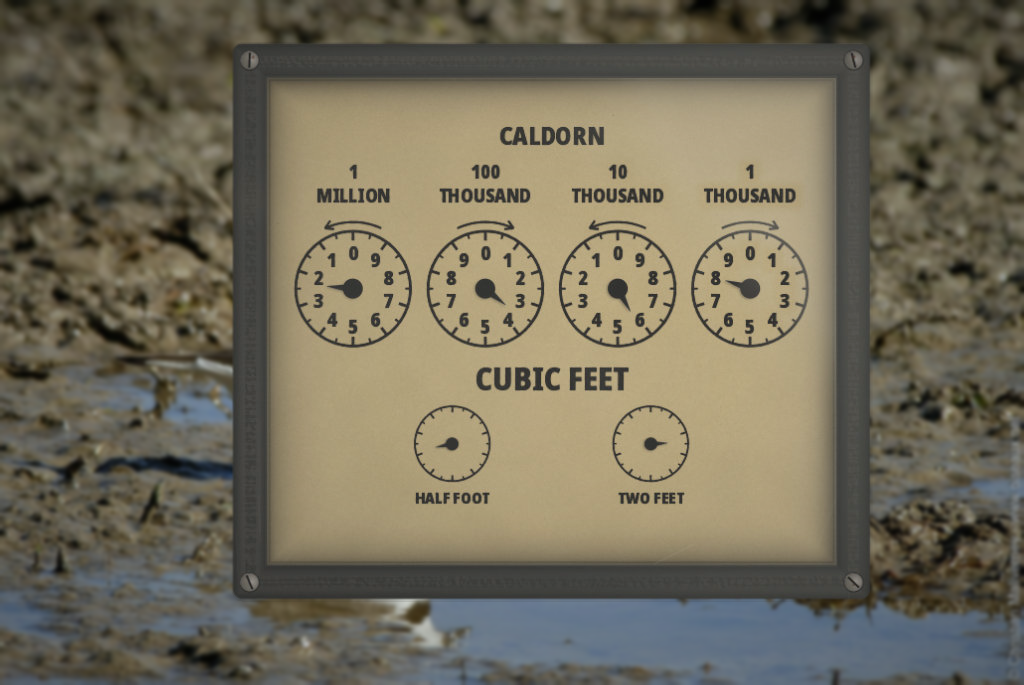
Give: 235800 ft³
